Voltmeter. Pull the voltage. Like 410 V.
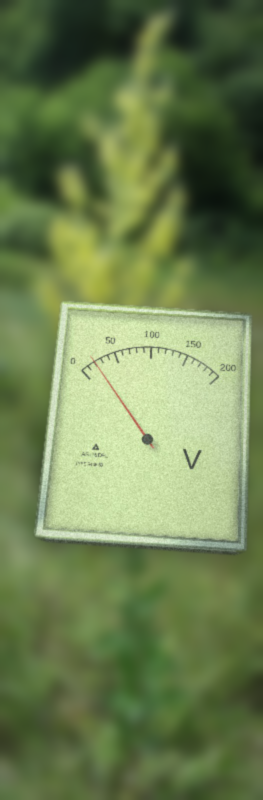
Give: 20 V
